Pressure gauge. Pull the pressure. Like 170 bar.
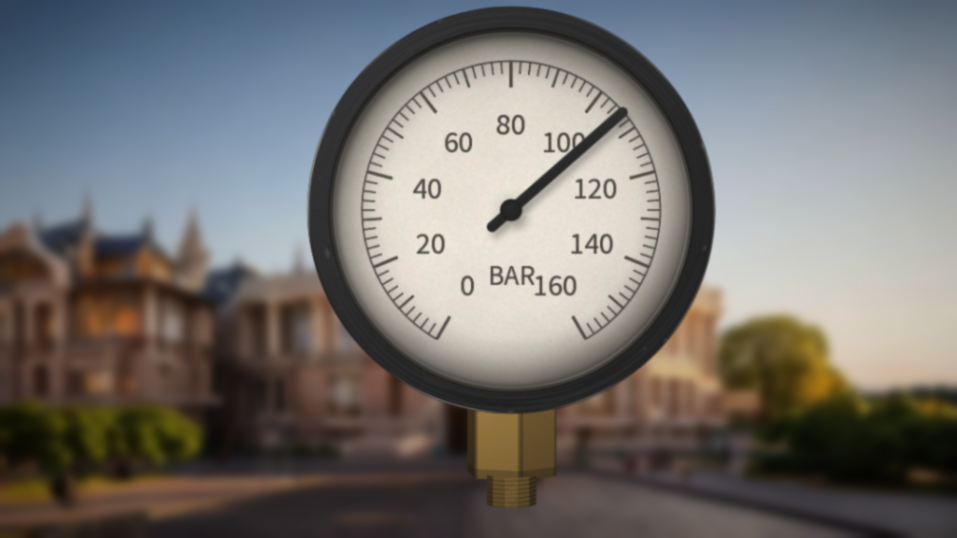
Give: 106 bar
